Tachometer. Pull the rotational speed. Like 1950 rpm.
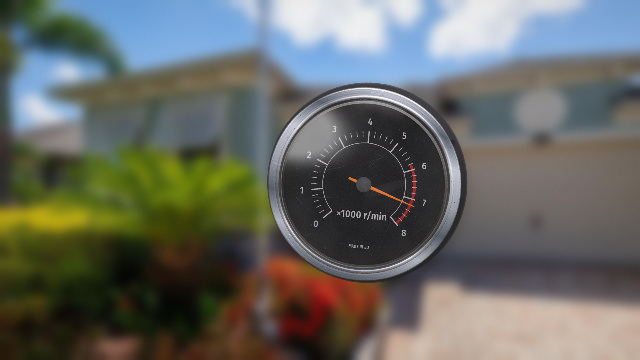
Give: 7200 rpm
